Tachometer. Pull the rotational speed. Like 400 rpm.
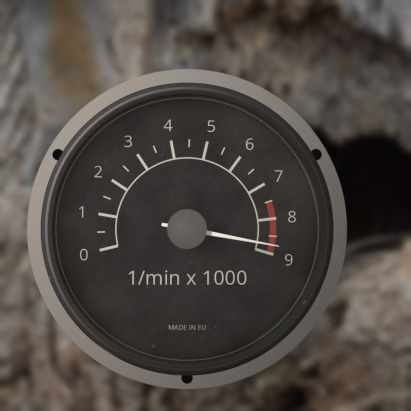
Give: 8750 rpm
